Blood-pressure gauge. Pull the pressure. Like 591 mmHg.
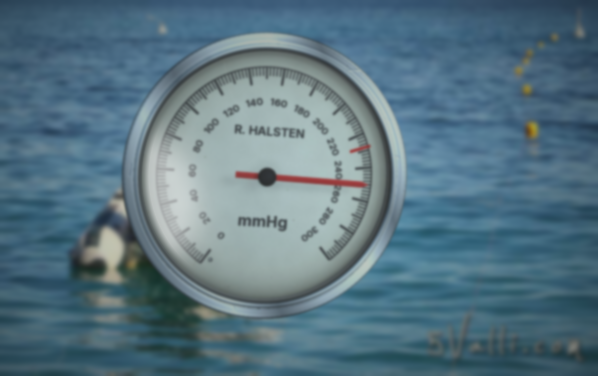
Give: 250 mmHg
